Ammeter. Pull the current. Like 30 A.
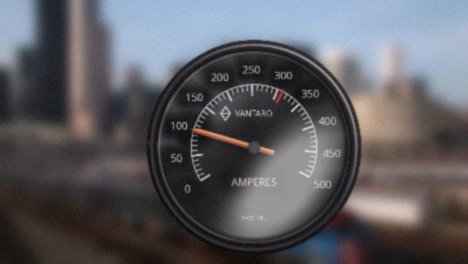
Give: 100 A
